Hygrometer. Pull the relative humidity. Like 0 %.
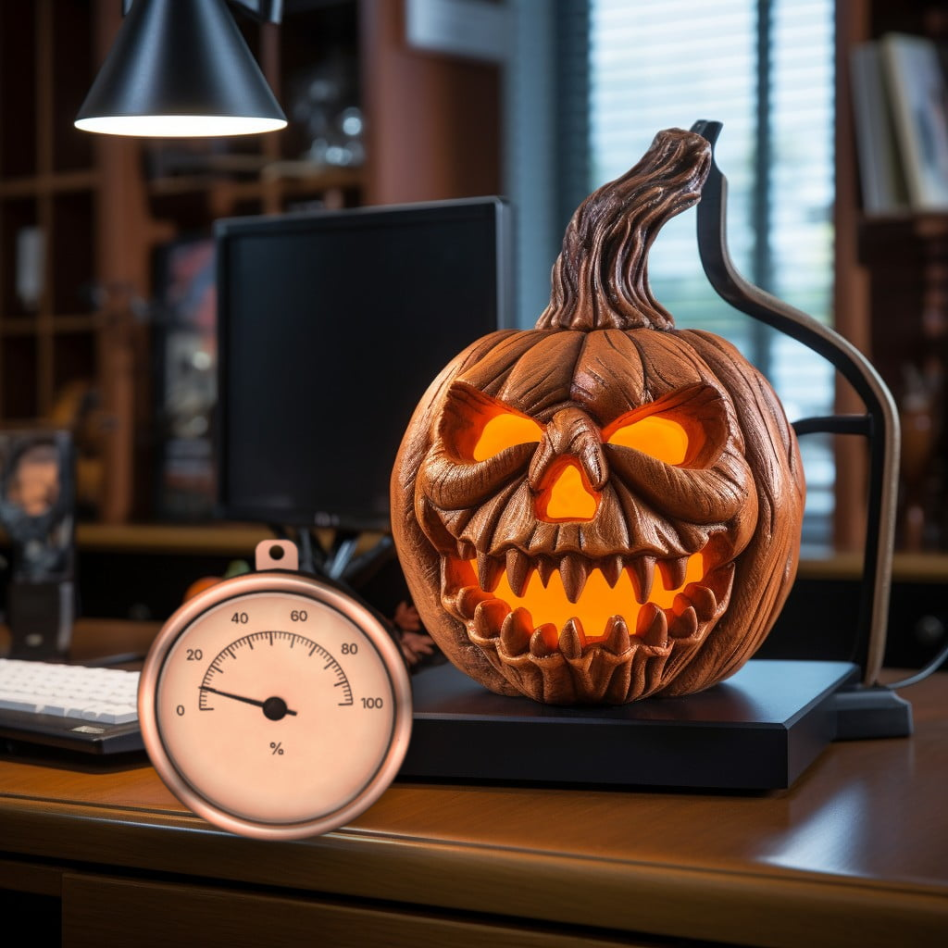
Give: 10 %
